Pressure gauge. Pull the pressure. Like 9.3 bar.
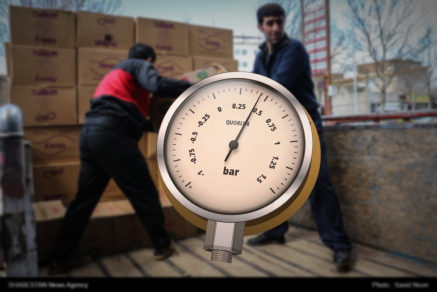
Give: 0.45 bar
